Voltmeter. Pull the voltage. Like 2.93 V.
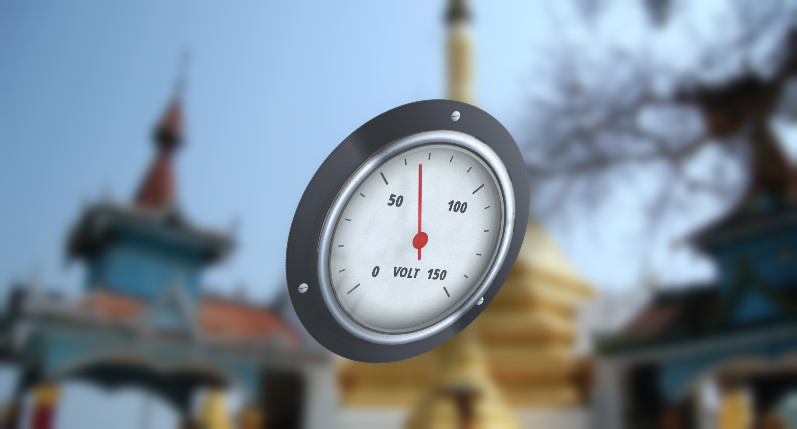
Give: 65 V
